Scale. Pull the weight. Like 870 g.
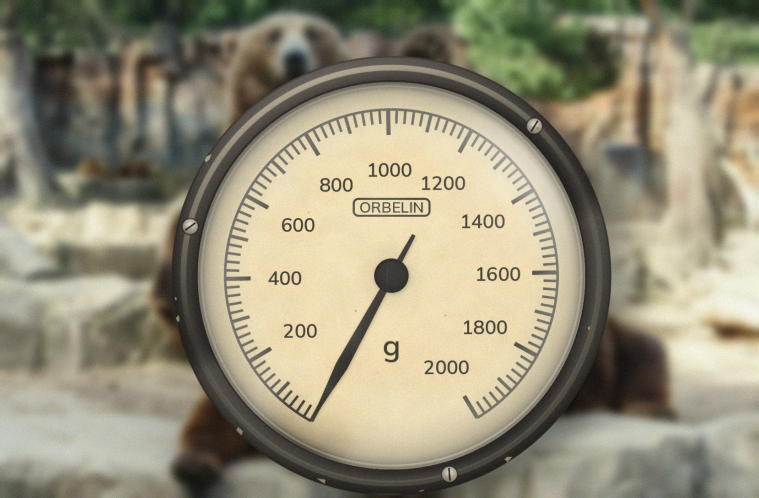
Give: 0 g
